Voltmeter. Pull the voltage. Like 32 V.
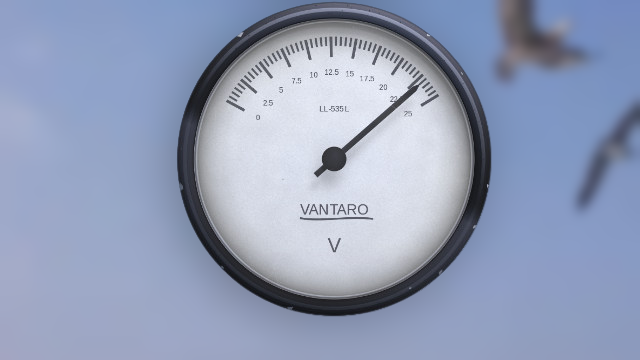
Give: 23 V
